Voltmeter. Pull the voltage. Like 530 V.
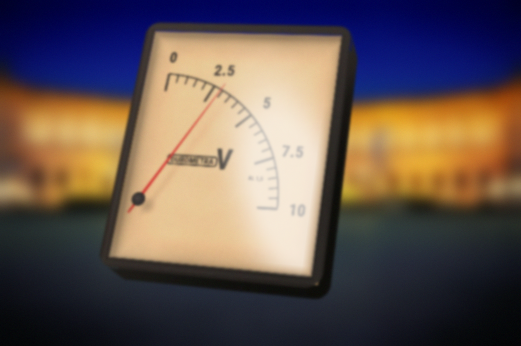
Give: 3 V
